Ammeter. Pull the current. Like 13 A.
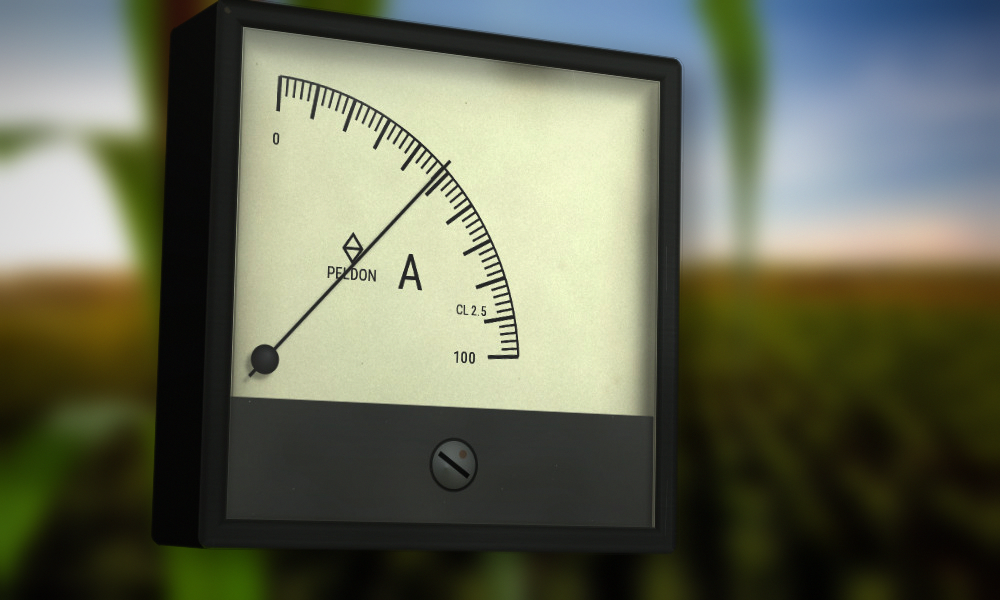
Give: 48 A
